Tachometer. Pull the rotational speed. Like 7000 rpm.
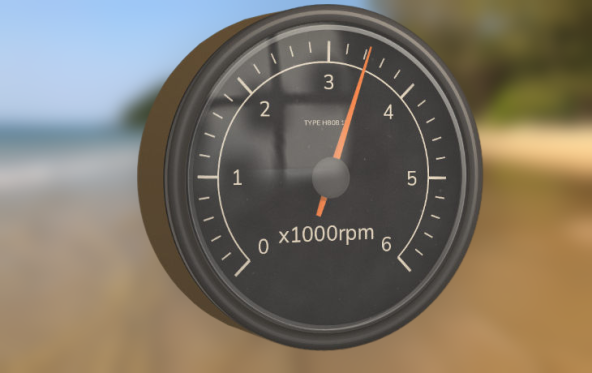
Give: 3400 rpm
